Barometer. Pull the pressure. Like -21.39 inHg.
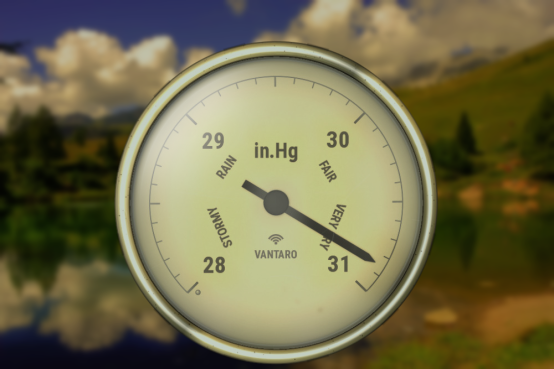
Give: 30.85 inHg
